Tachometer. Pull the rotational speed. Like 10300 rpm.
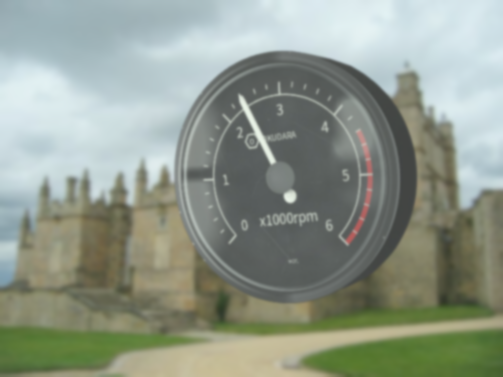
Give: 2400 rpm
